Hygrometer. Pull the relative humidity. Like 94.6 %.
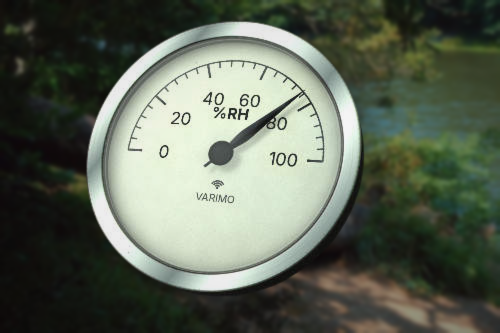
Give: 76 %
